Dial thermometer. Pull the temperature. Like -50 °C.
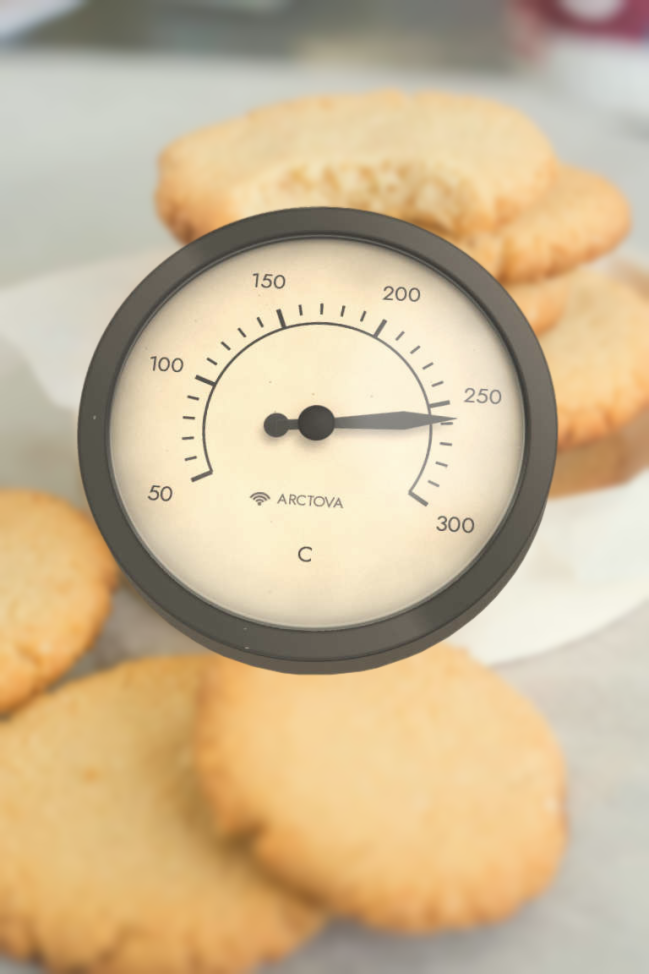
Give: 260 °C
